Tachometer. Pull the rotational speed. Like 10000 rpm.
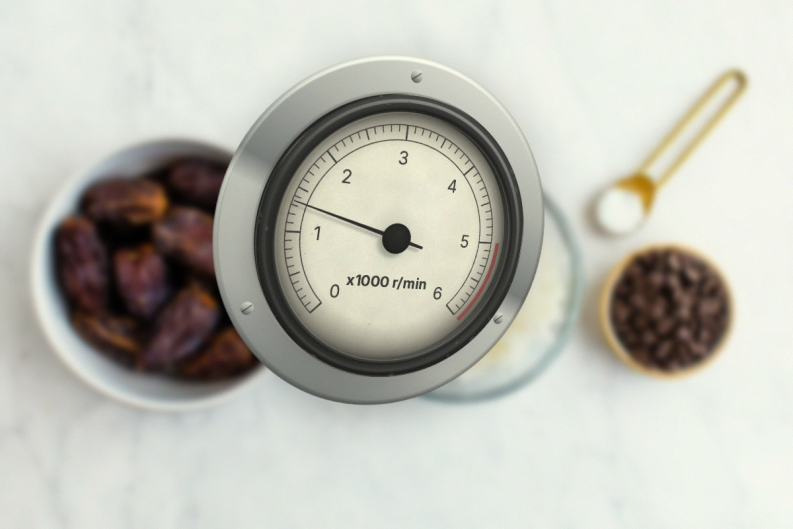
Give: 1350 rpm
